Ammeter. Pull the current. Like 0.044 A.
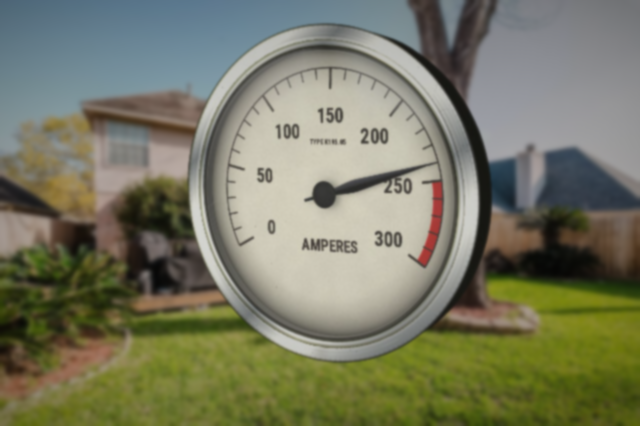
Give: 240 A
